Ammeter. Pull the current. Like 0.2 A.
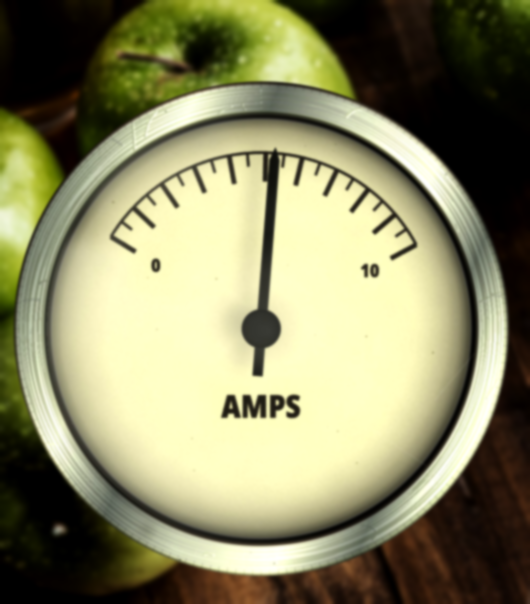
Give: 5.25 A
